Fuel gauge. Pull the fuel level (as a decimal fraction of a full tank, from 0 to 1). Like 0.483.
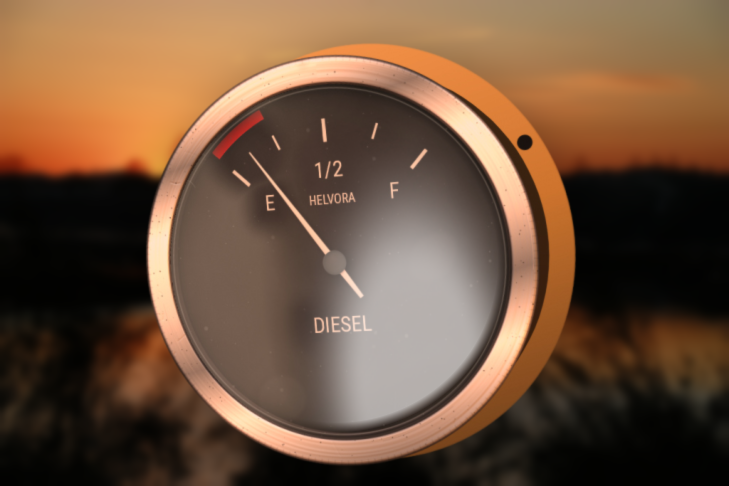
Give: 0.125
